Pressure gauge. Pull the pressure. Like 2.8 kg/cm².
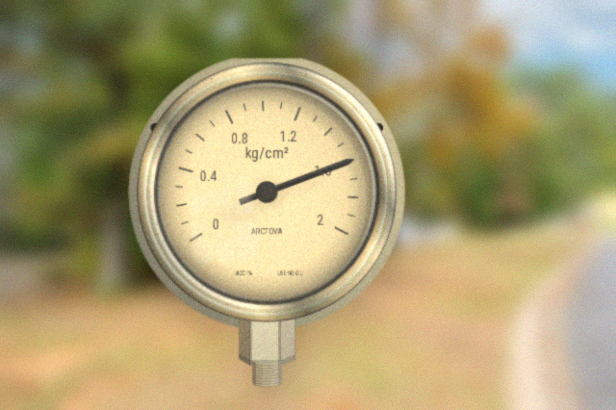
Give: 1.6 kg/cm²
